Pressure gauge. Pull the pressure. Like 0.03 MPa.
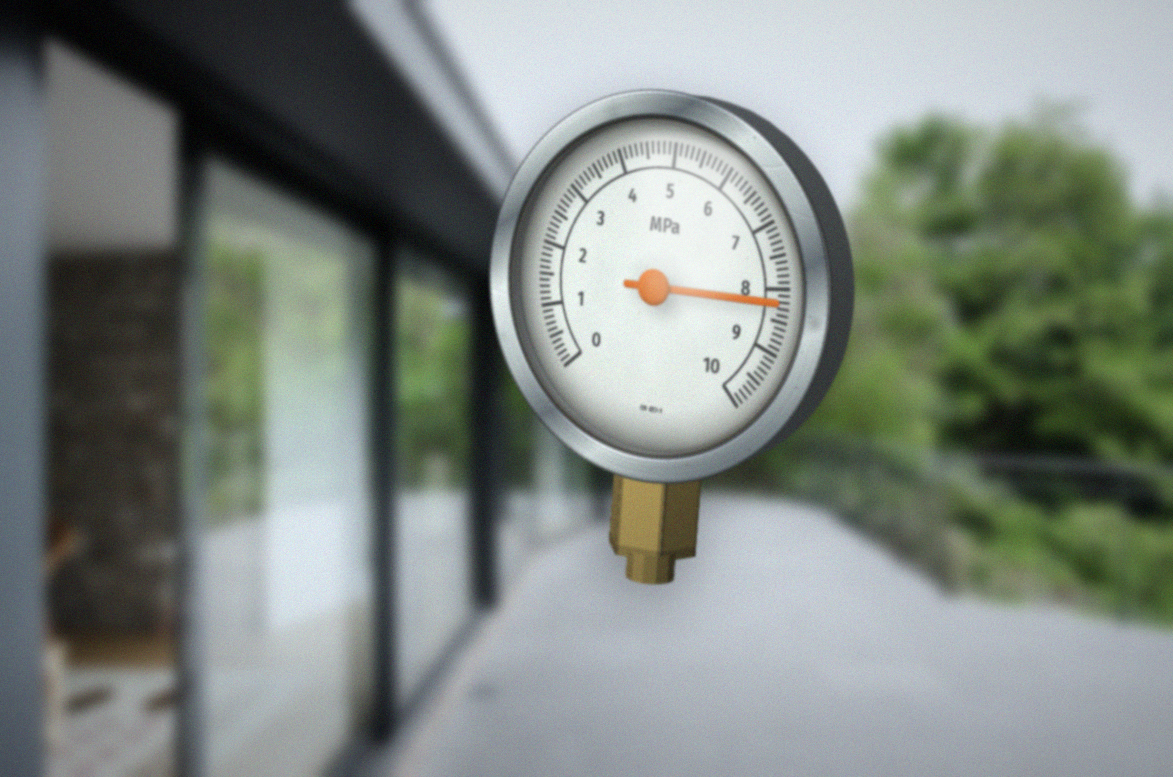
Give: 8.2 MPa
